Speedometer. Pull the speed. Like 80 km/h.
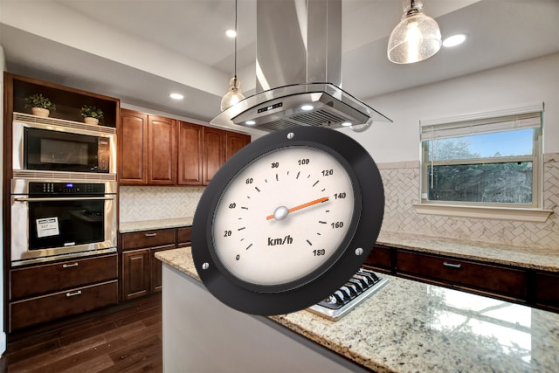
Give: 140 km/h
